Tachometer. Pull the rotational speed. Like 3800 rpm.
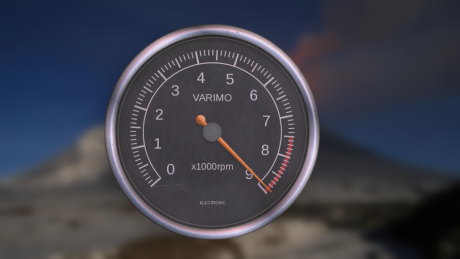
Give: 8900 rpm
